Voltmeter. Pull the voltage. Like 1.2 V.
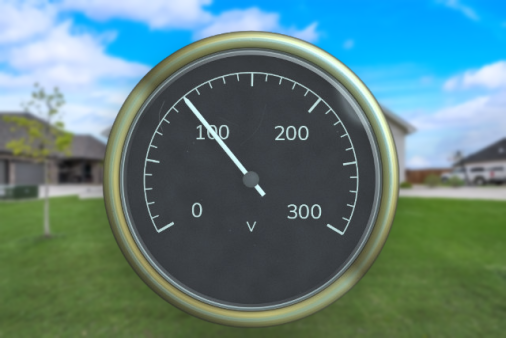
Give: 100 V
